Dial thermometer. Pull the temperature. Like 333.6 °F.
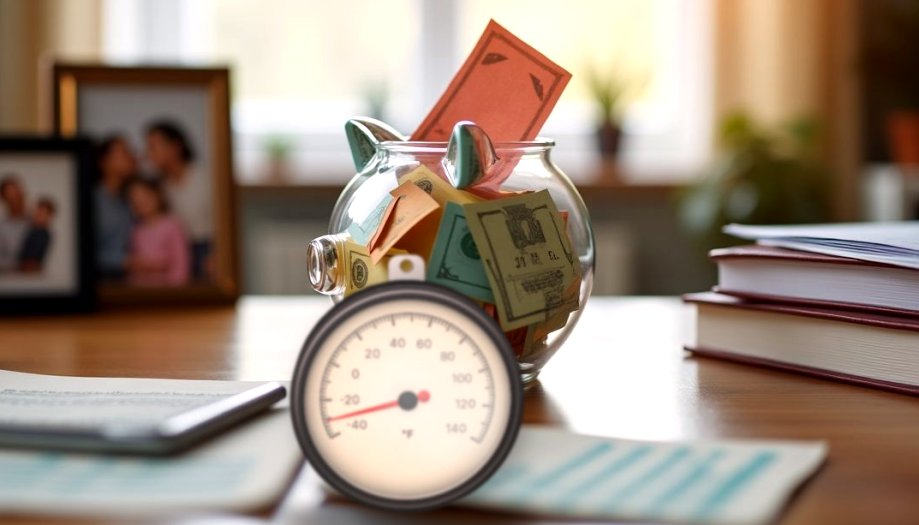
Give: -30 °F
